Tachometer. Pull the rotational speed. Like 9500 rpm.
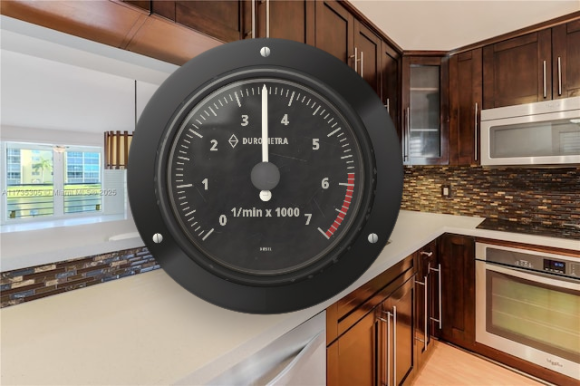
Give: 3500 rpm
